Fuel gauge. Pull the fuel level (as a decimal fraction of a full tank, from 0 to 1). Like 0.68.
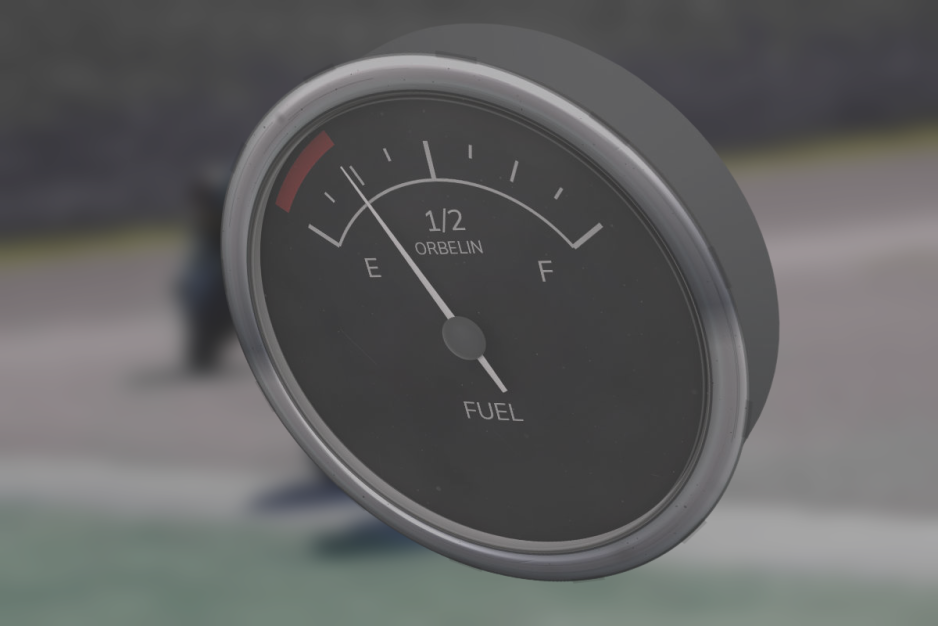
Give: 0.25
